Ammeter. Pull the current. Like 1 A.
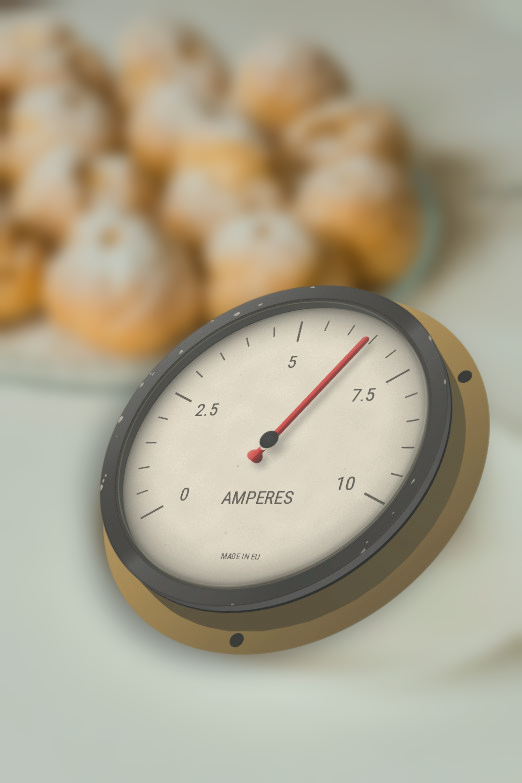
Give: 6.5 A
